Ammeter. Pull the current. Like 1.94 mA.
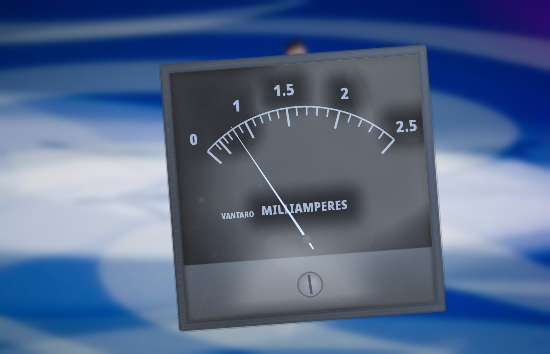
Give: 0.8 mA
